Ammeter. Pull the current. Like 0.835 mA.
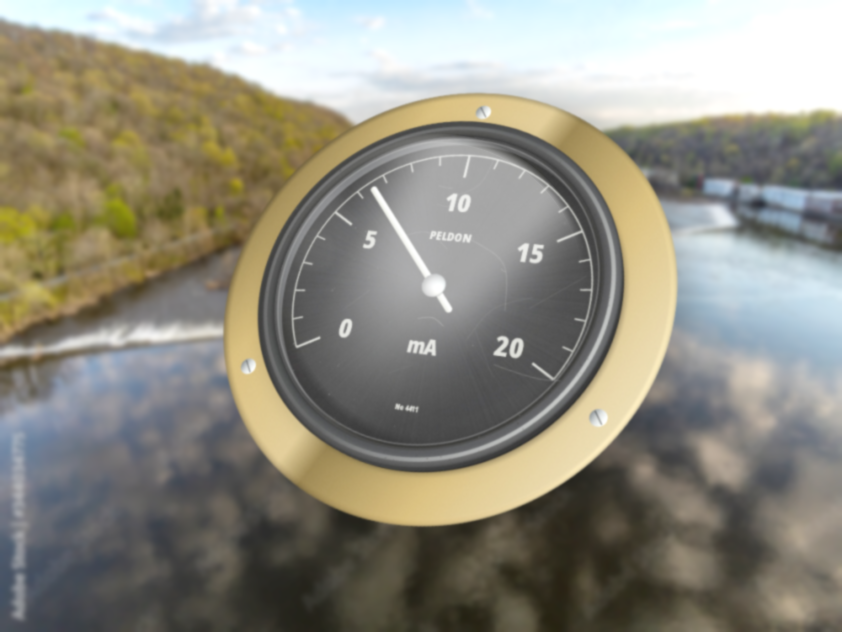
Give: 6.5 mA
